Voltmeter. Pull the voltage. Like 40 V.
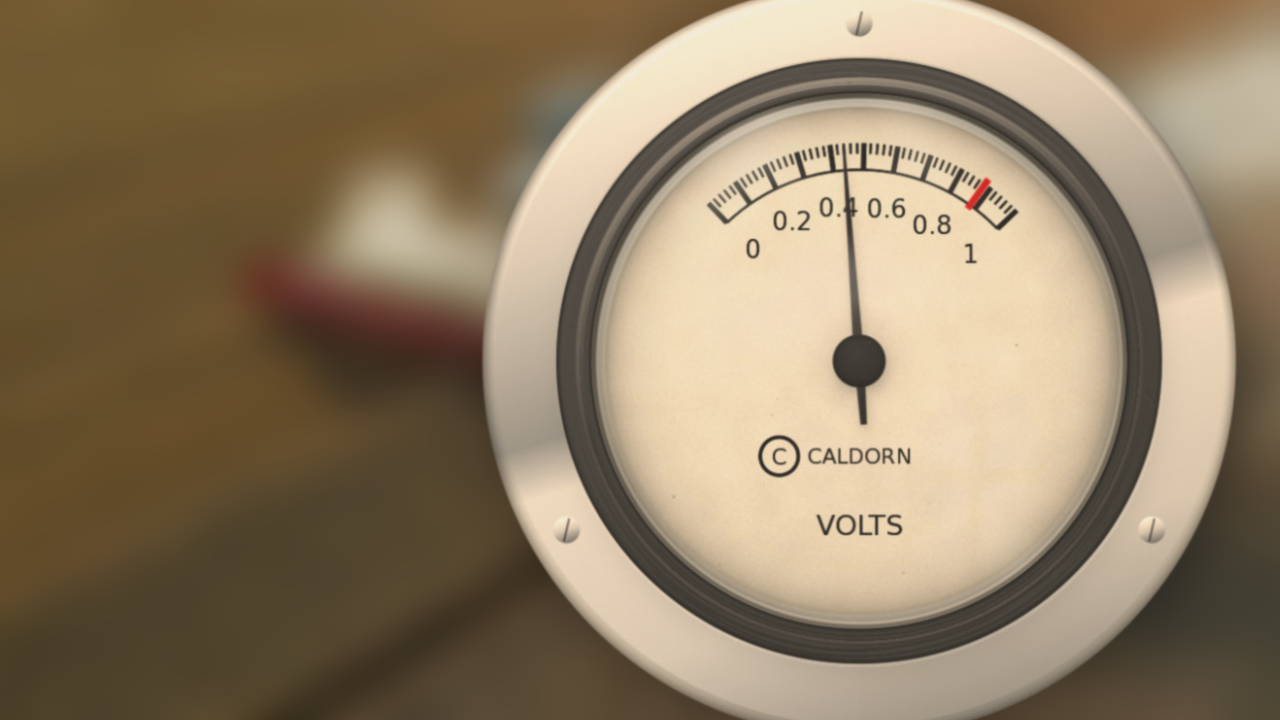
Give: 0.44 V
